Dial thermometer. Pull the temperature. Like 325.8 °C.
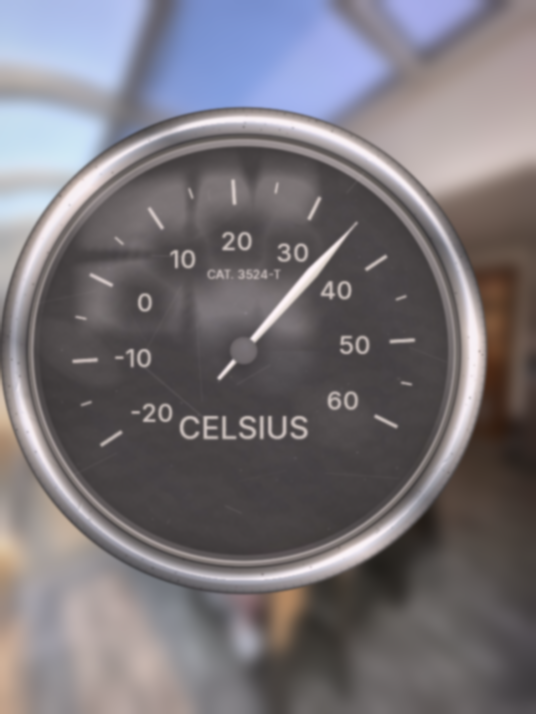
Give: 35 °C
